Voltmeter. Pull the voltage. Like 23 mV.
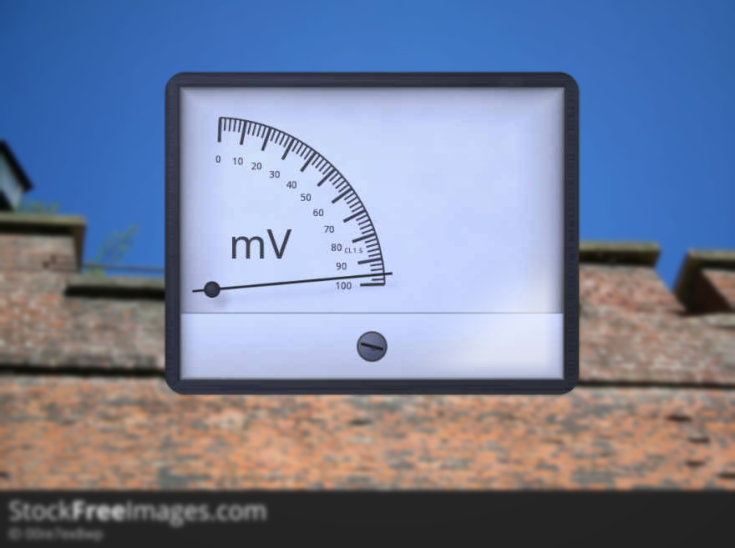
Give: 96 mV
